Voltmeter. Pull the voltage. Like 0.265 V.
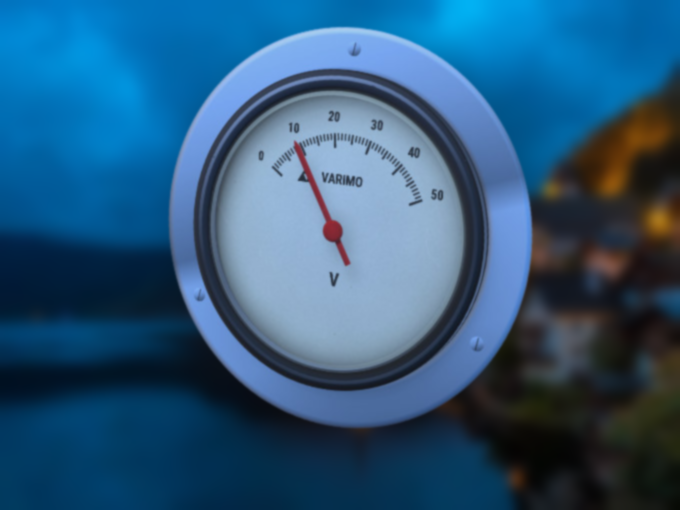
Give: 10 V
